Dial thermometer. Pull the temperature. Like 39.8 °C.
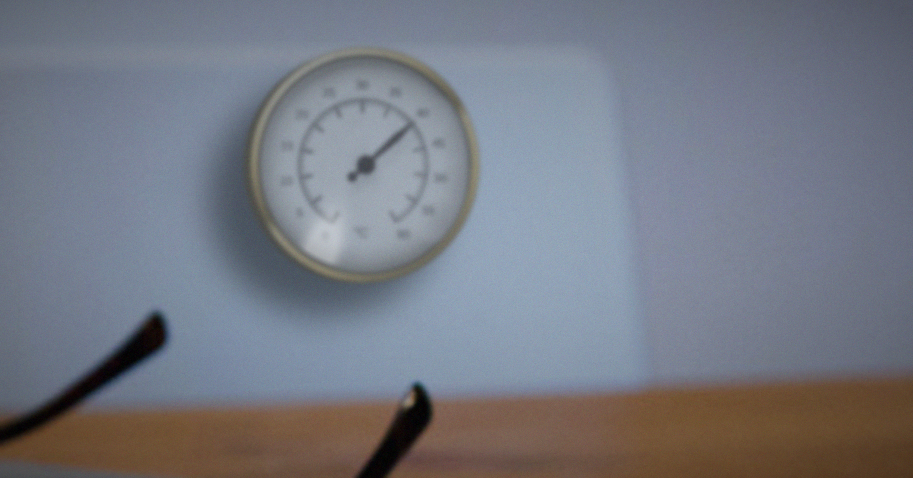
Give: 40 °C
